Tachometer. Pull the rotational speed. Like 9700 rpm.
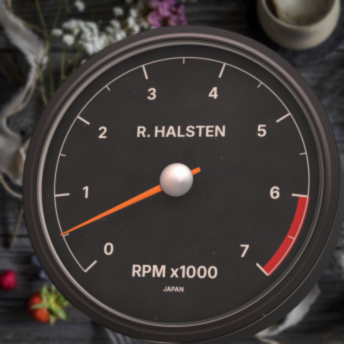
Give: 500 rpm
